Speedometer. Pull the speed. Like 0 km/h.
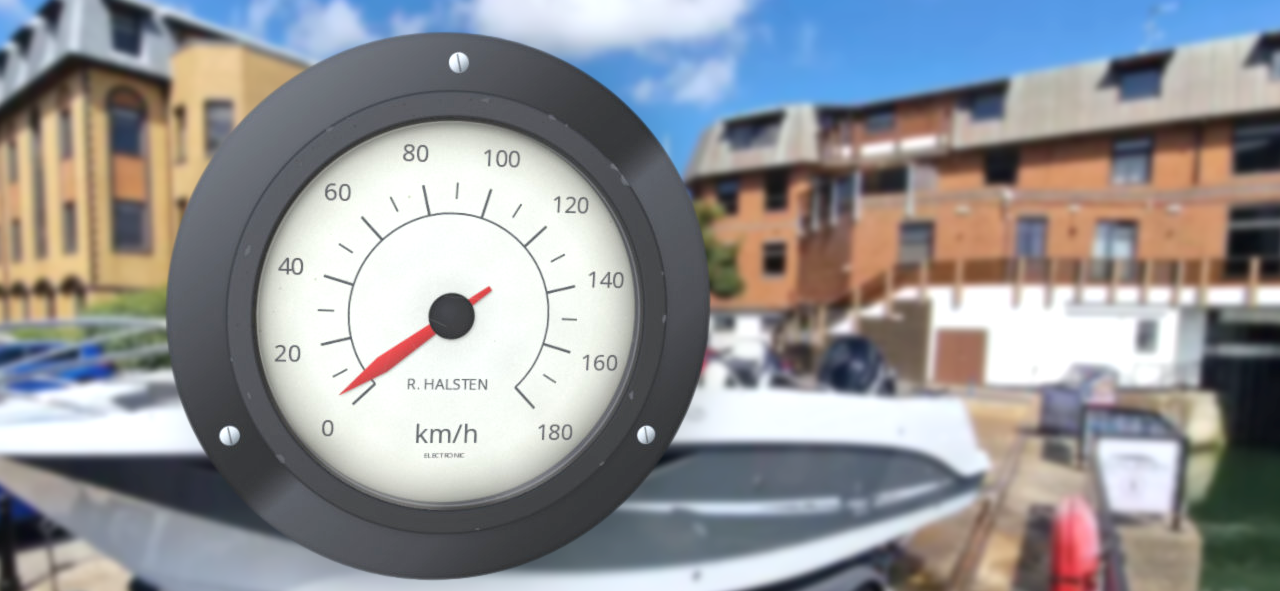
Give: 5 km/h
